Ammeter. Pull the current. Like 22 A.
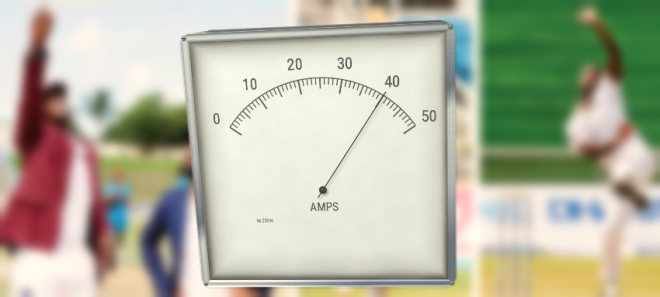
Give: 40 A
